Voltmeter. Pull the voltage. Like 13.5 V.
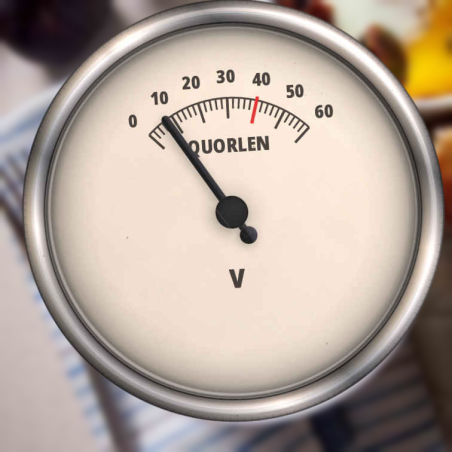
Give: 8 V
